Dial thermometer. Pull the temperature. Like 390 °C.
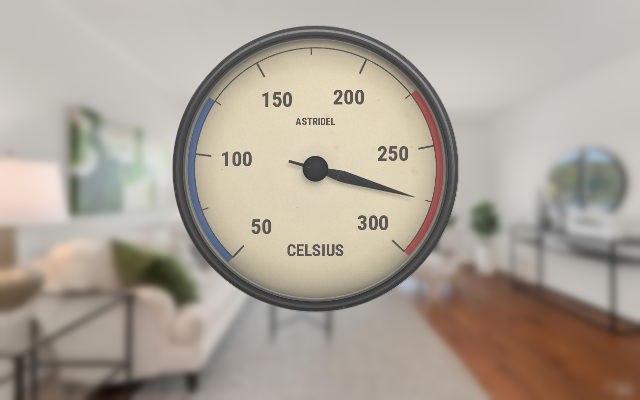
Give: 275 °C
